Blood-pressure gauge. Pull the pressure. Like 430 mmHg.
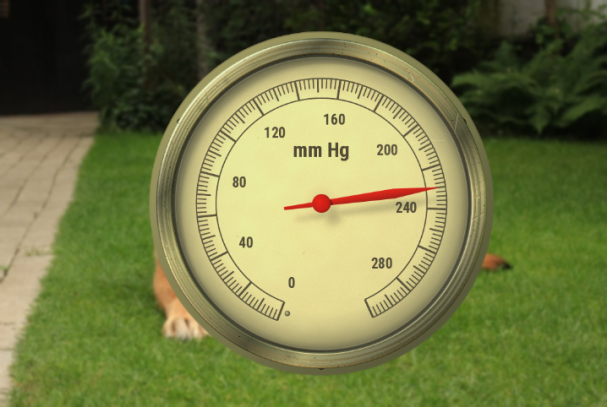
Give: 230 mmHg
